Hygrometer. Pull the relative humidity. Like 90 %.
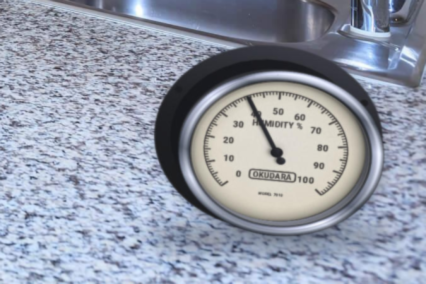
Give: 40 %
